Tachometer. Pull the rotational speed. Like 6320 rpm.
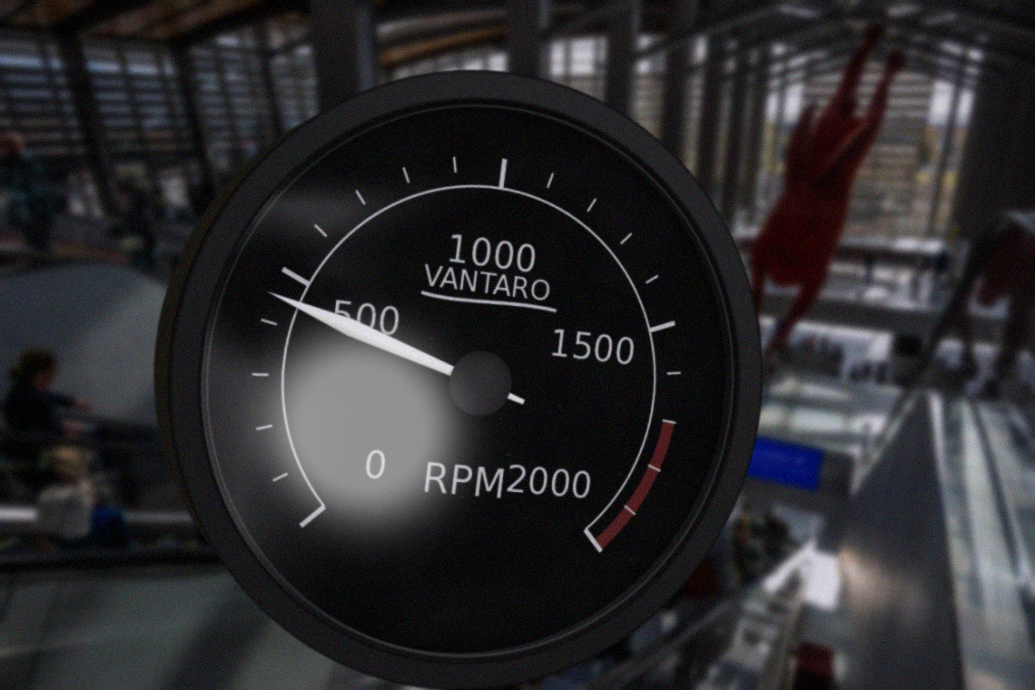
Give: 450 rpm
